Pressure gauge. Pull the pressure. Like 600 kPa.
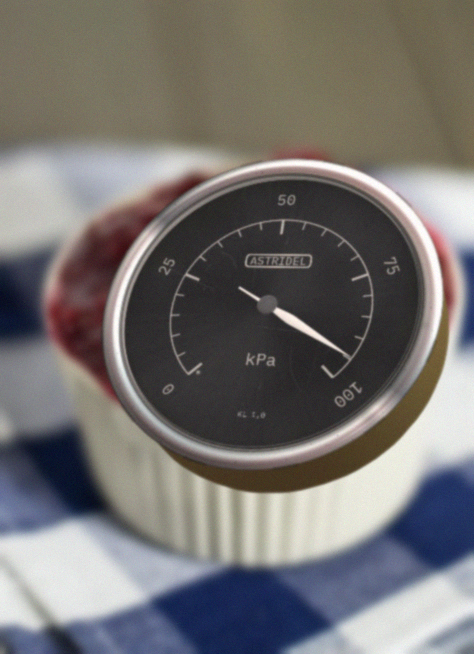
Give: 95 kPa
